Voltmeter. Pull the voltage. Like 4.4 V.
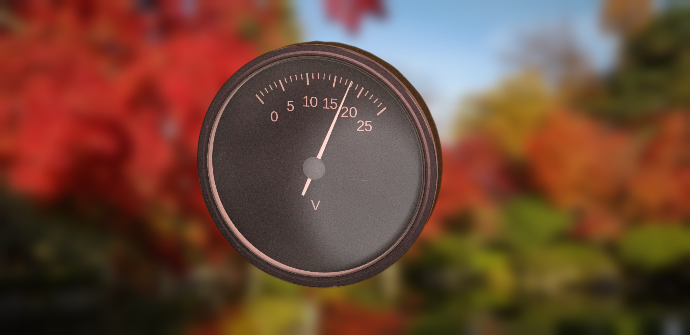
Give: 18 V
